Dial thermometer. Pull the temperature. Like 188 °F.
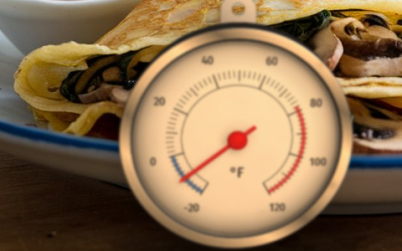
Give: -10 °F
